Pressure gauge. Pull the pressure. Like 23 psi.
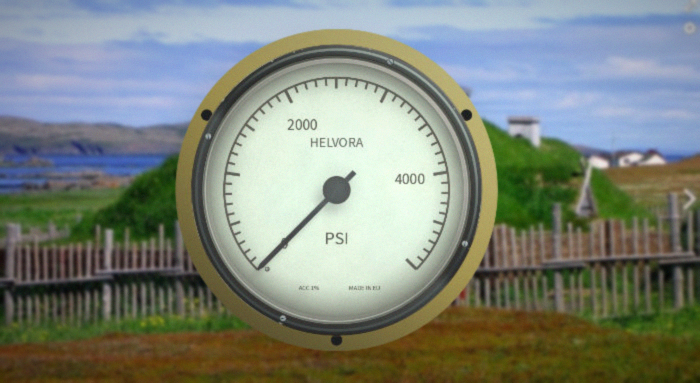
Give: 0 psi
